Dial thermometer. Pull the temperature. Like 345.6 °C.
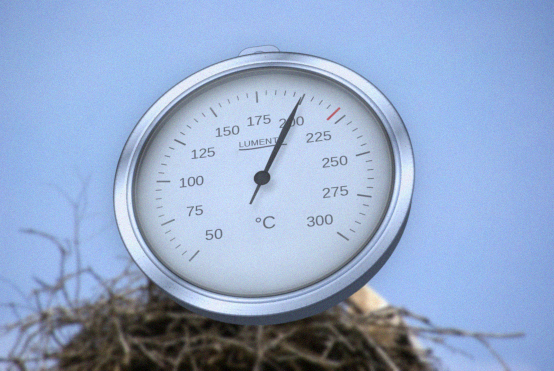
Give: 200 °C
